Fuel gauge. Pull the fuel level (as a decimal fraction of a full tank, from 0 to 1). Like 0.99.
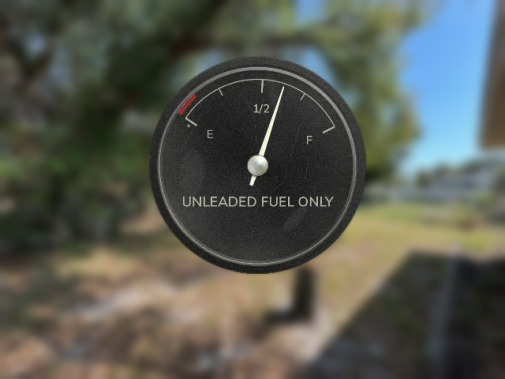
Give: 0.625
